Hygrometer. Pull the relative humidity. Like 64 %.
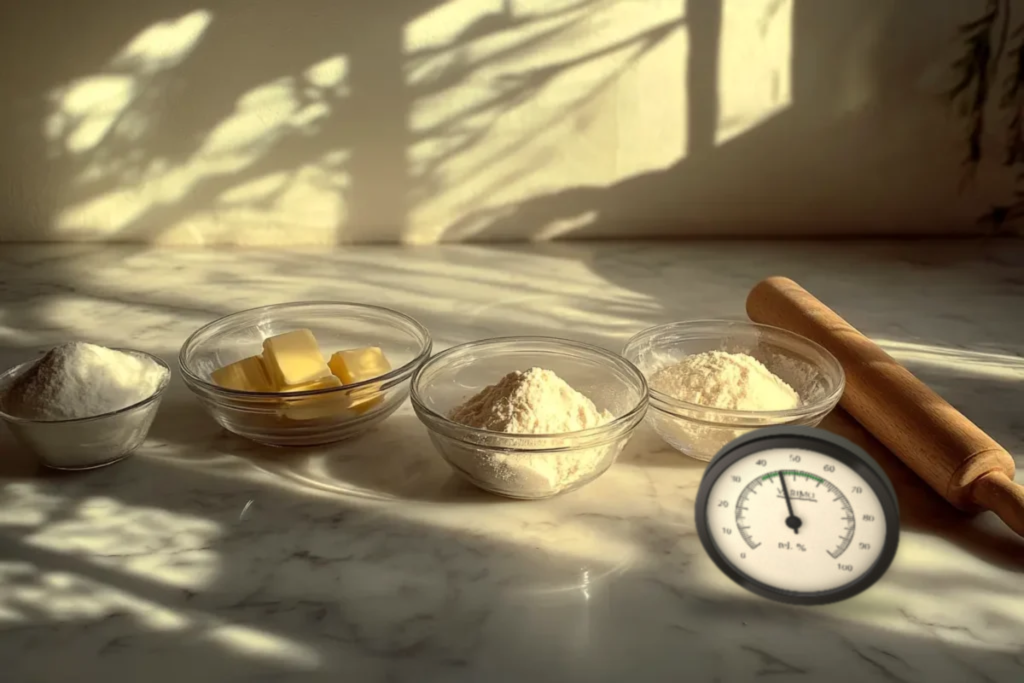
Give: 45 %
